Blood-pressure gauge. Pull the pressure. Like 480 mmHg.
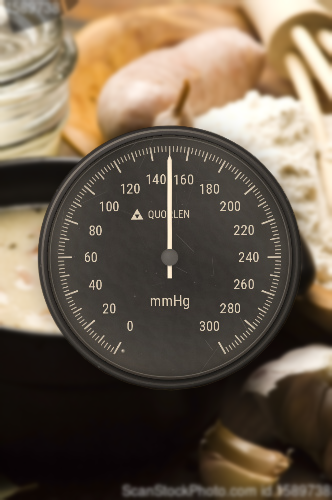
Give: 150 mmHg
